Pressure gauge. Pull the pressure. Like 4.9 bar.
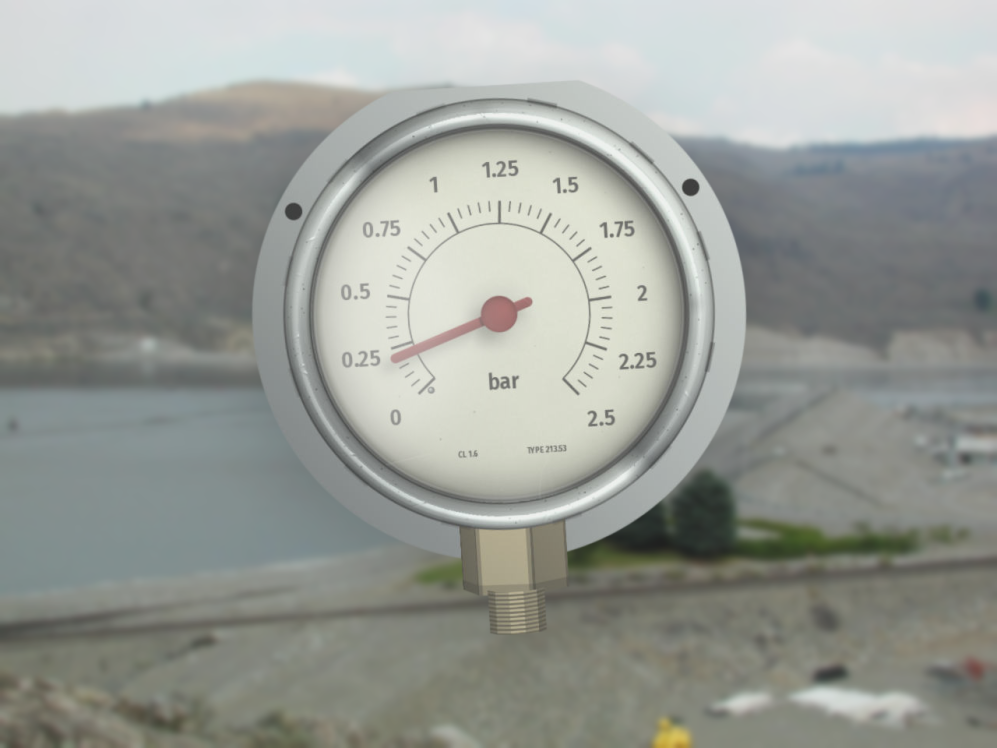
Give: 0.2 bar
